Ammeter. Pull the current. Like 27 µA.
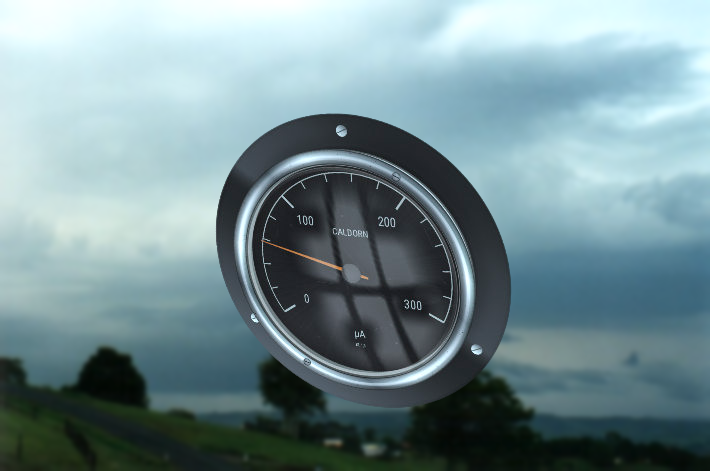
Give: 60 µA
